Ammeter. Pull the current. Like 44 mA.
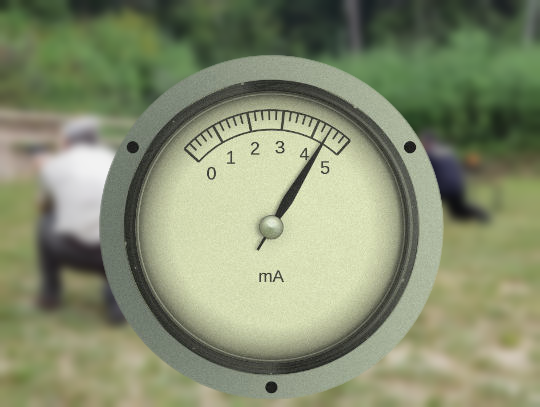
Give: 4.4 mA
